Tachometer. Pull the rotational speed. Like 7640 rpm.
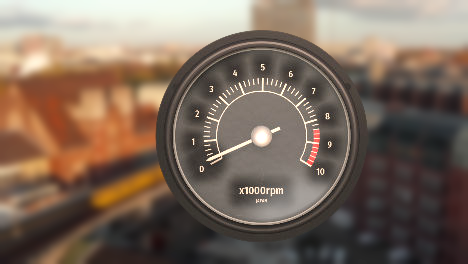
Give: 200 rpm
